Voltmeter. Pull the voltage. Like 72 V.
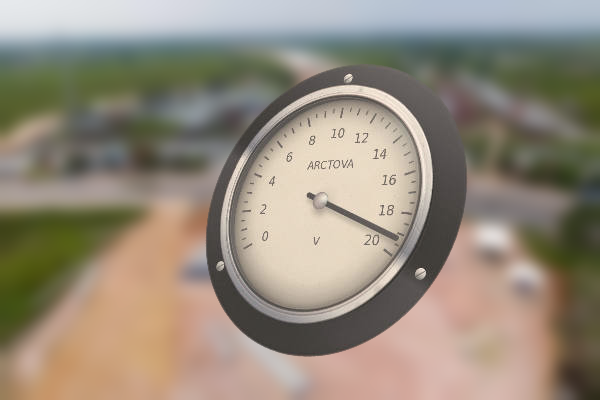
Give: 19.25 V
